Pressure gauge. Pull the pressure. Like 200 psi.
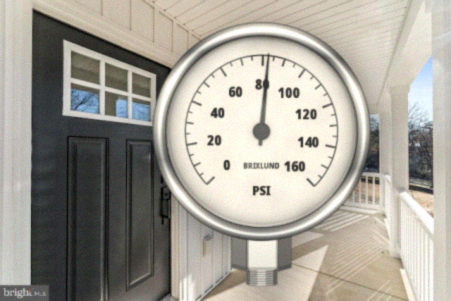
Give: 82.5 psi
